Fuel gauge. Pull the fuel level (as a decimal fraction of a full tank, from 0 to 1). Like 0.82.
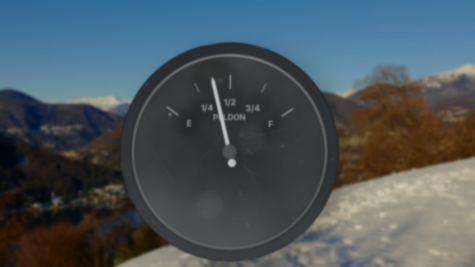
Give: 0.375
